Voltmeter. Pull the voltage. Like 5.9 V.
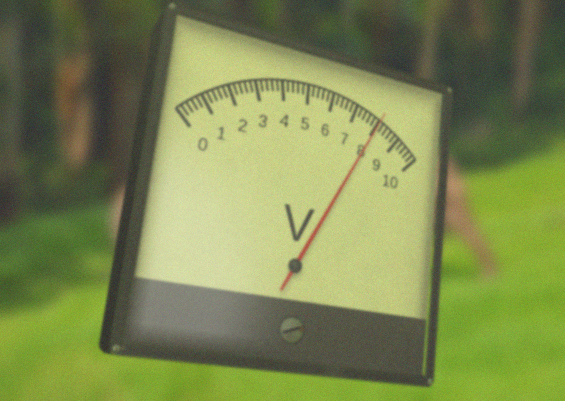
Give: 8 V
